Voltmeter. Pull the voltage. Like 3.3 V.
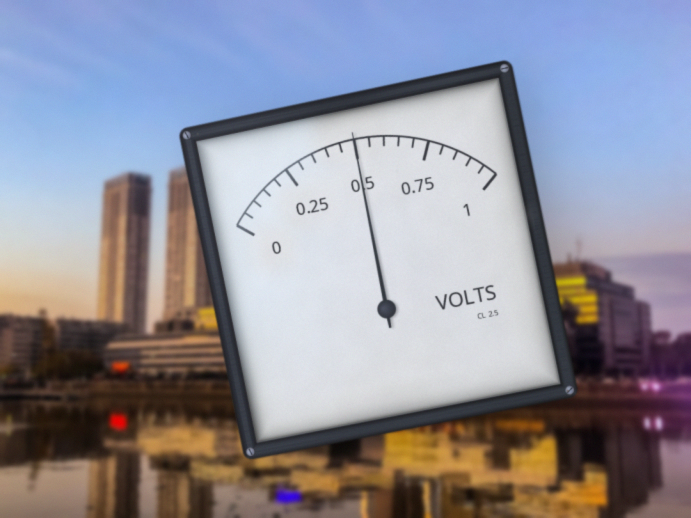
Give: 0.5 V
